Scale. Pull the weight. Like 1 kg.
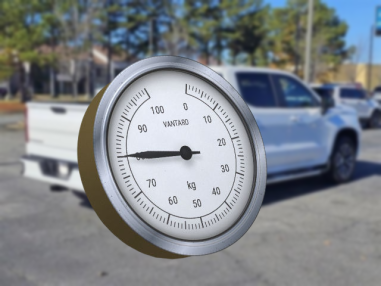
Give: 80 kg
